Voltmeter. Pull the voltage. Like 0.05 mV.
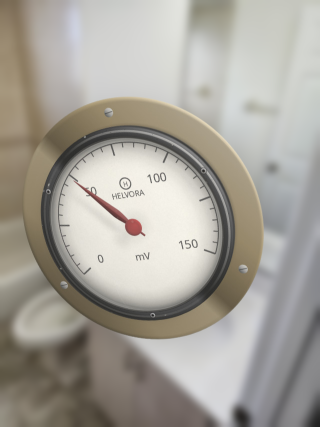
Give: 50 mV
